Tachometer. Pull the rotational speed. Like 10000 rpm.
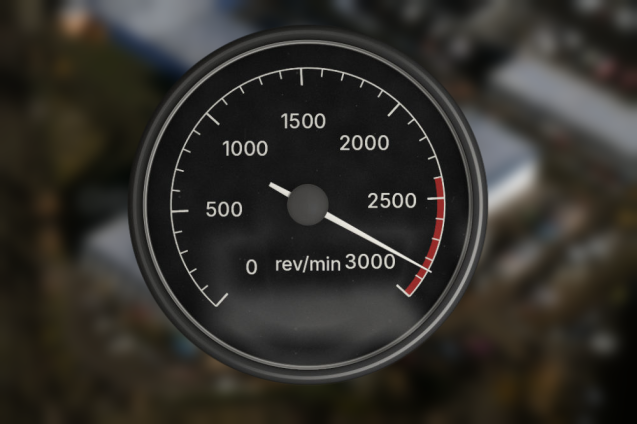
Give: 2850 rpm
